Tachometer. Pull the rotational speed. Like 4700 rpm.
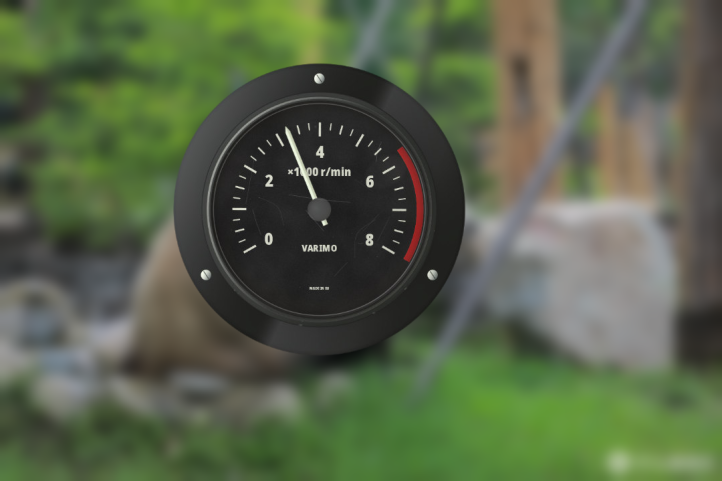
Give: 3250 rpm
